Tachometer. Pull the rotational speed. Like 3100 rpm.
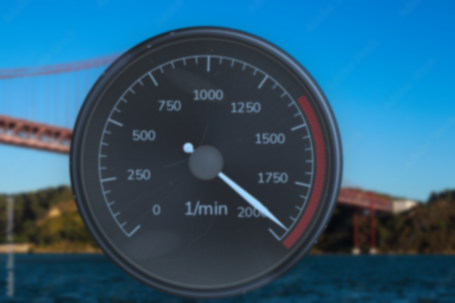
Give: 1950 rpm
